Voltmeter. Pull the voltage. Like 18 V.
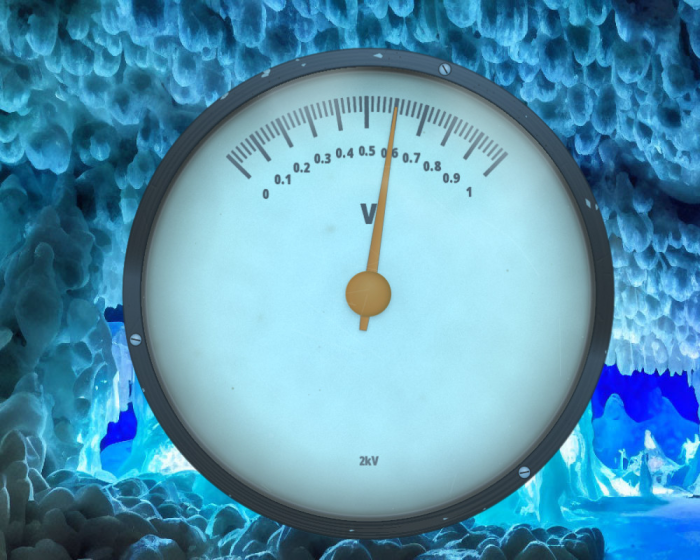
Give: 0.6 V
